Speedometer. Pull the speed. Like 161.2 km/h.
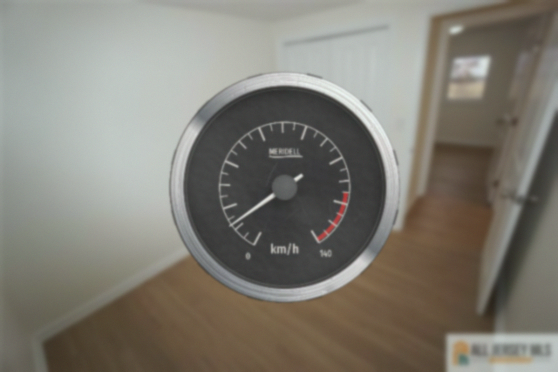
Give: 12.5 km/h
